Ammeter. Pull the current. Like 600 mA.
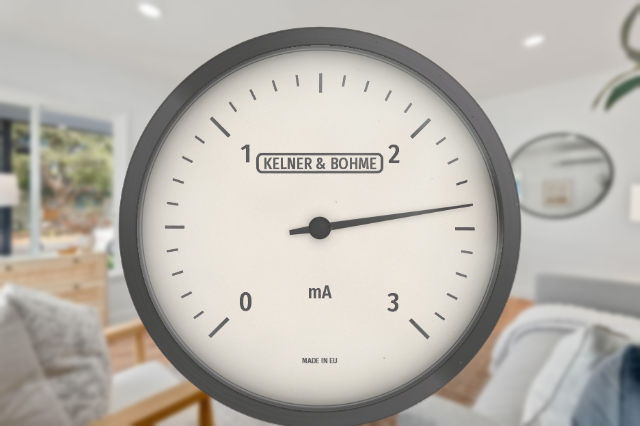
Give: 2.4 mA
